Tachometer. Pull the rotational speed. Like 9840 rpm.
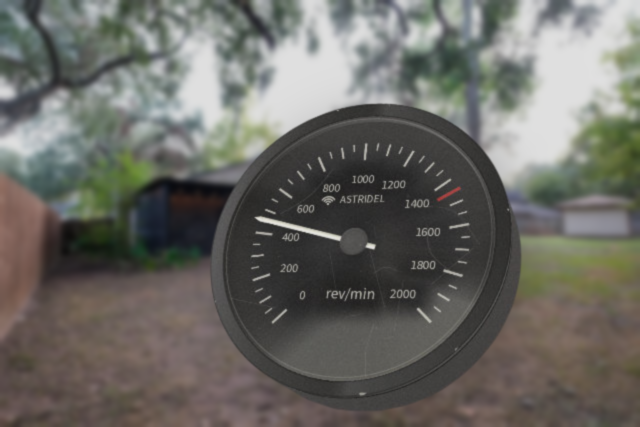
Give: 450 rpm
